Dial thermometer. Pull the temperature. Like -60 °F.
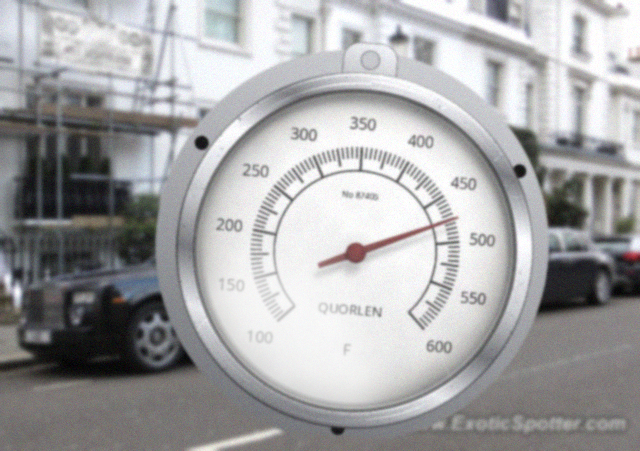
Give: 475 °F
